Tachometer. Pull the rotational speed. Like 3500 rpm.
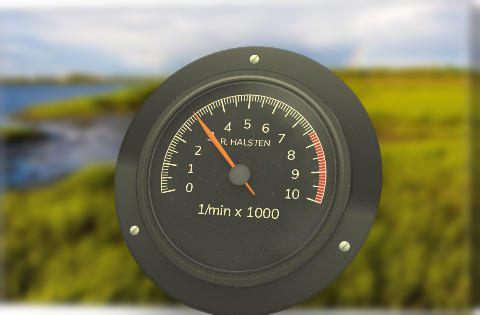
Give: 3000 rpm
